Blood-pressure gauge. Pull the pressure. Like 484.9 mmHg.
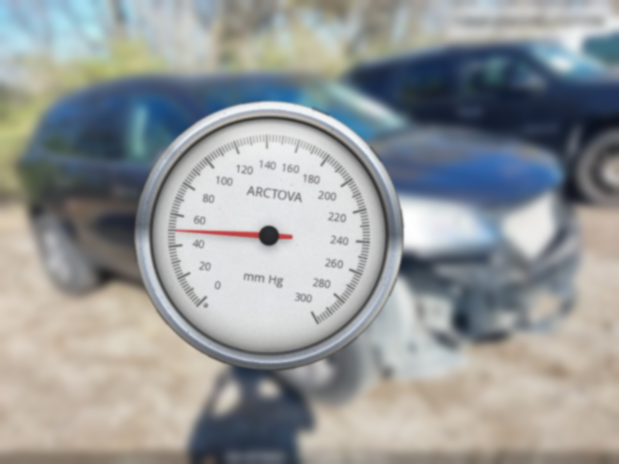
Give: 50 mmHg
